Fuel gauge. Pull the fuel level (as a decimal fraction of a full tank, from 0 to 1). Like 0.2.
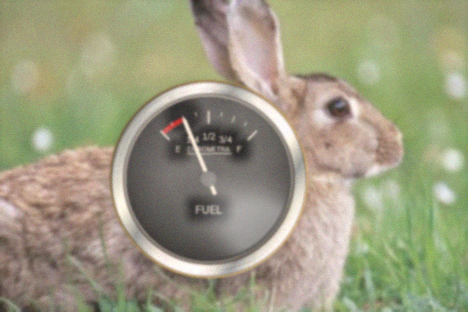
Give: 0.25
